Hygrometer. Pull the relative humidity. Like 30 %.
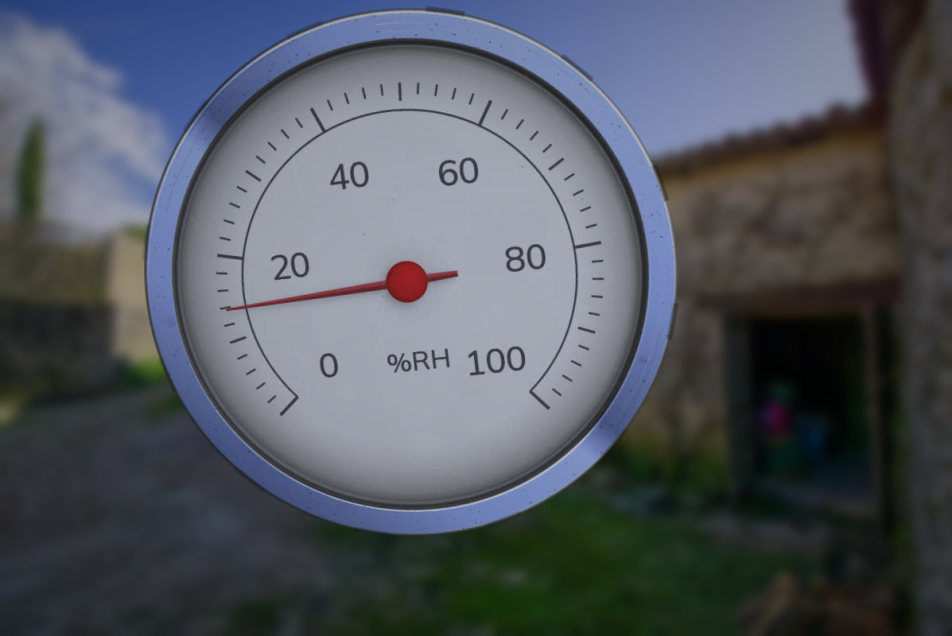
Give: 14 %
